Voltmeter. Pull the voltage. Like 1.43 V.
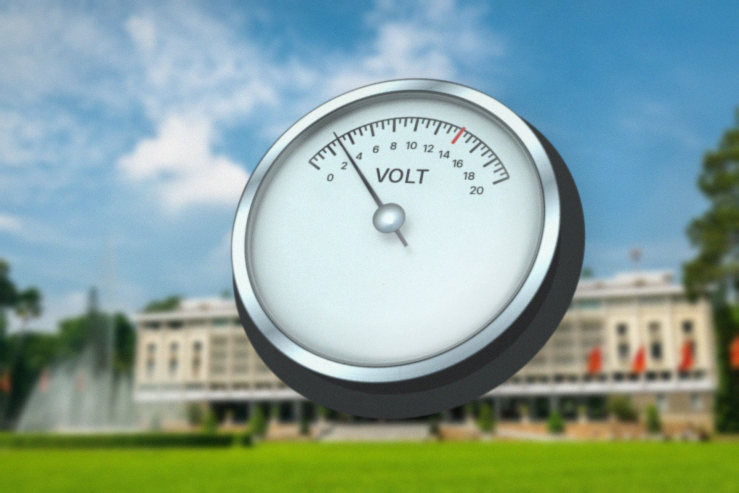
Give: 3 V
